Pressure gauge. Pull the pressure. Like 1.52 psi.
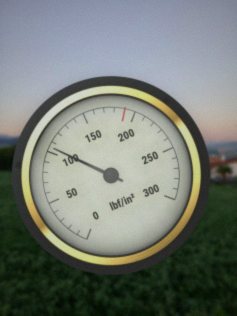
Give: 105 psi
